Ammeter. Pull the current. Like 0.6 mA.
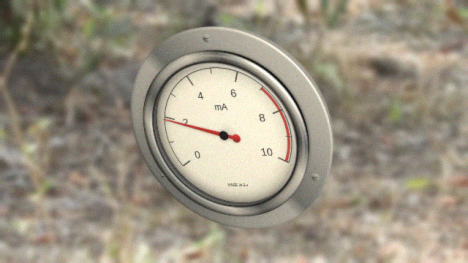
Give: 2 mA
